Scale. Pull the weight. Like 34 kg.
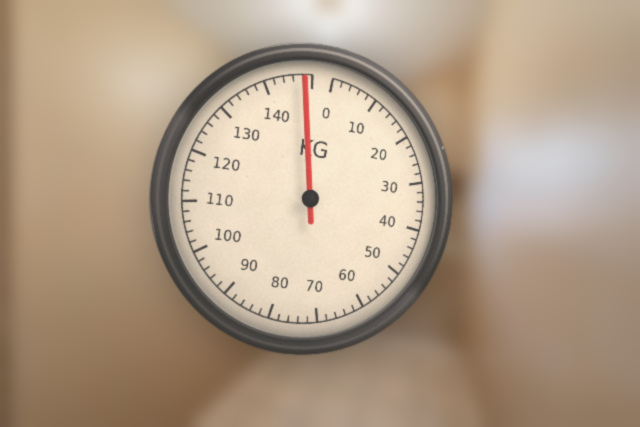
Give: 148 kg
